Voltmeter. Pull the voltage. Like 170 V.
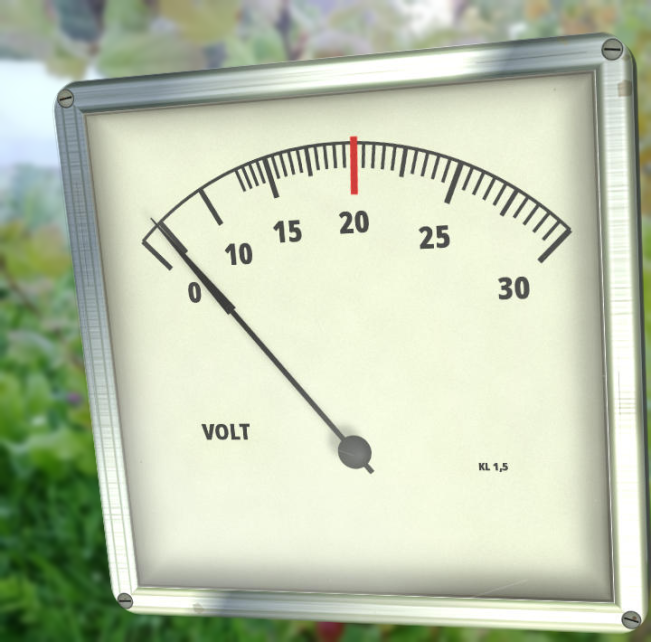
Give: 5 V
